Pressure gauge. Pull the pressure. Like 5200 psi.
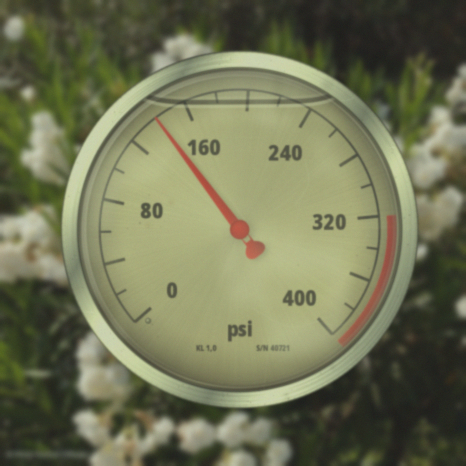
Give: 140 psi
